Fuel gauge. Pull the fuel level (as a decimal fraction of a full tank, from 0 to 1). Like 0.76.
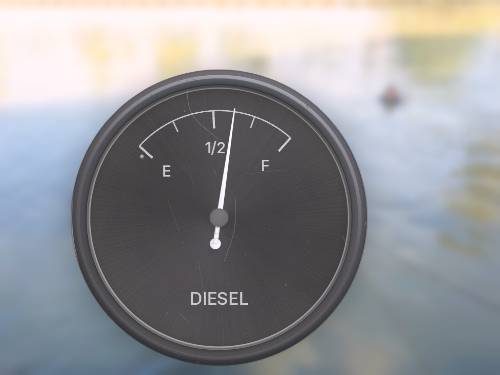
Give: 0.625
